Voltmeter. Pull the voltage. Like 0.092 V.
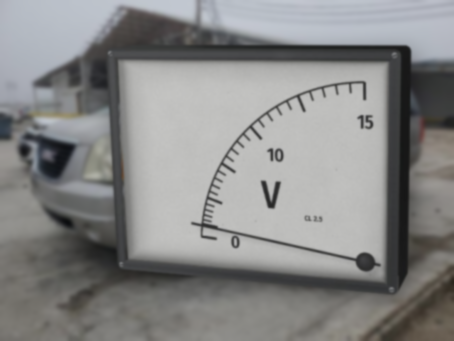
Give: 2.5 V
